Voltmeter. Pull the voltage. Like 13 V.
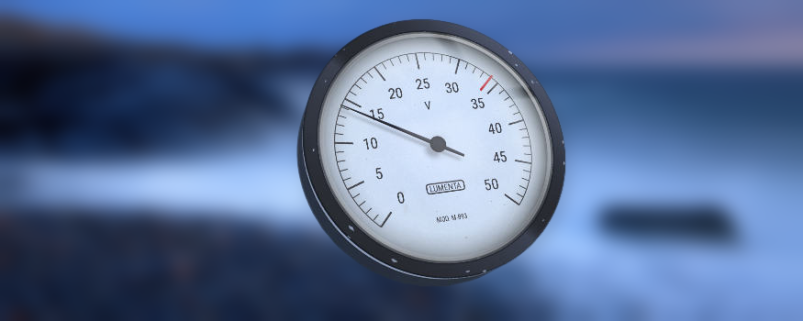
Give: 14 V
